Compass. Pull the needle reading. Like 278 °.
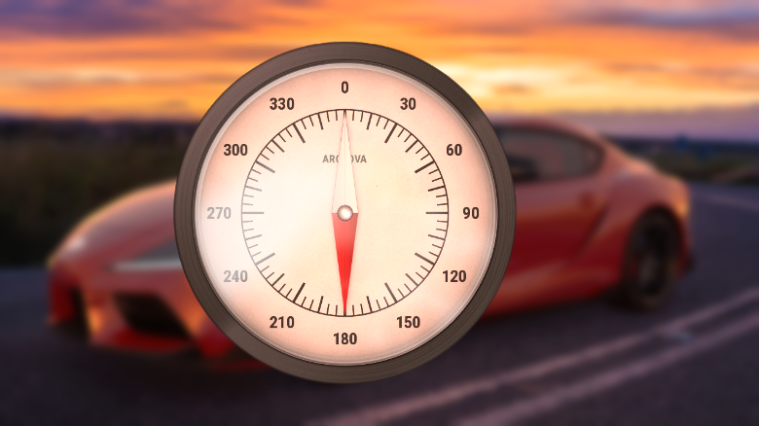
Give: 180 °
